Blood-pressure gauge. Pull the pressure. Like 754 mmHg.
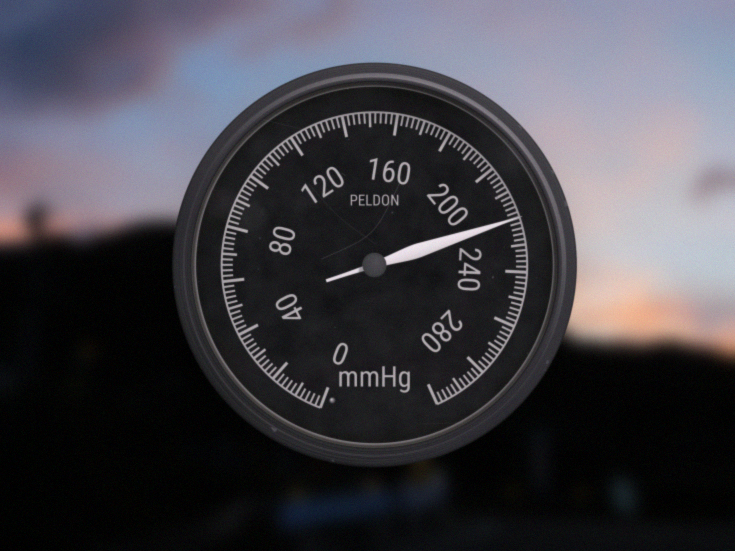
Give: 220 mmHg
